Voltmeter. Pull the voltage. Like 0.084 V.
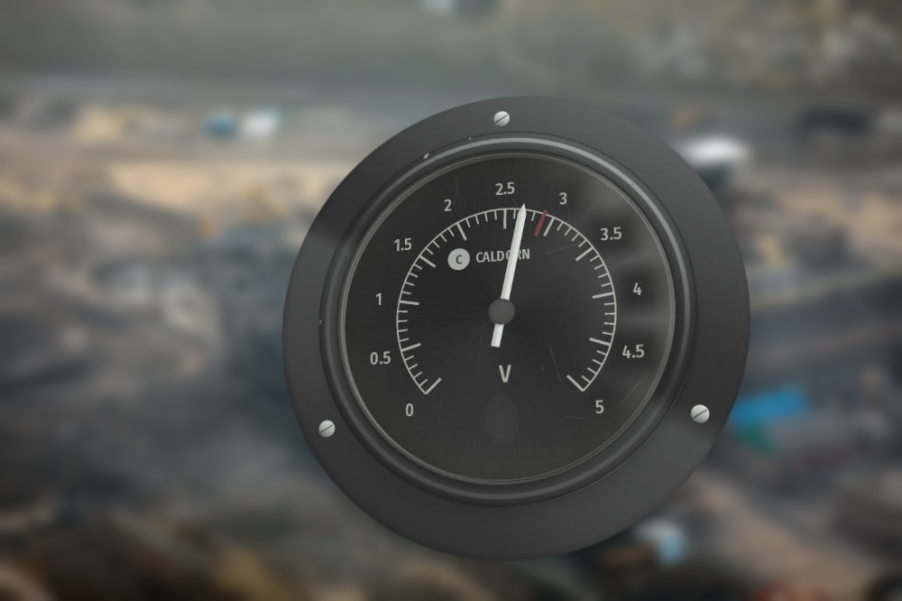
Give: 2.7 V
